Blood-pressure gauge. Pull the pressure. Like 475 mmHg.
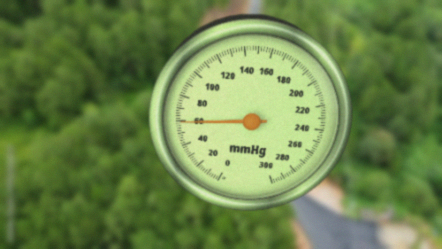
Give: 60 mmHg
